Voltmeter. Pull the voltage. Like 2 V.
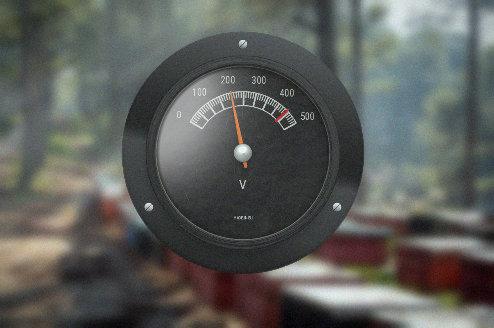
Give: 200 V
